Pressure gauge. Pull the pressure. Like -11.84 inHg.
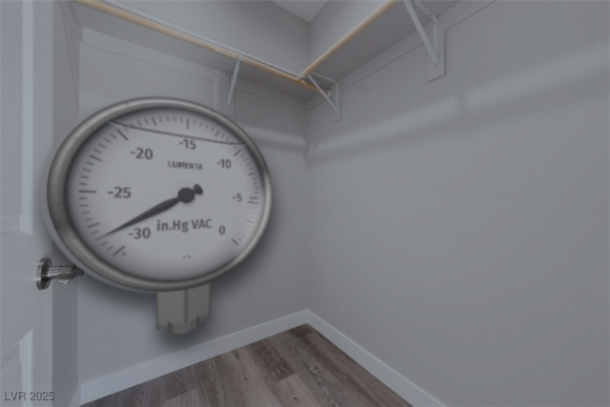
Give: -28.5 inHg
